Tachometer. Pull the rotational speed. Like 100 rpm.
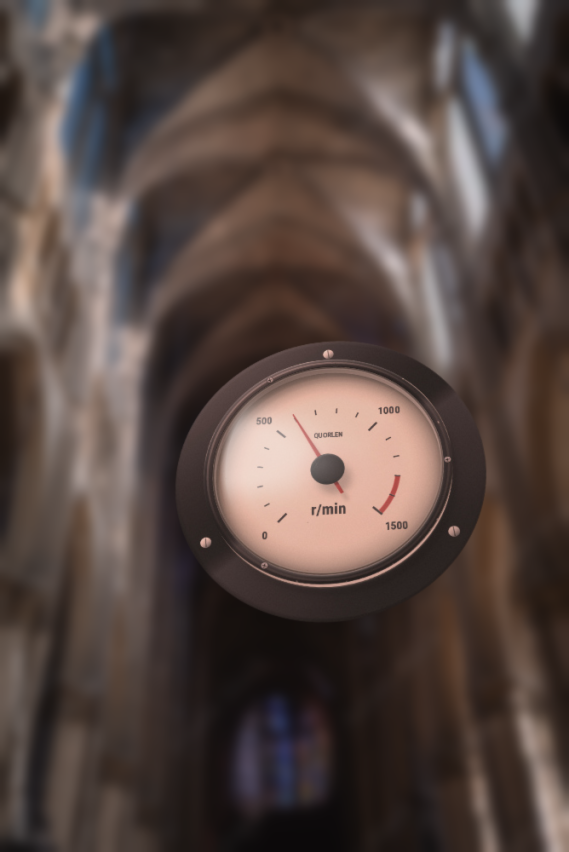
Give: 600 rpm
